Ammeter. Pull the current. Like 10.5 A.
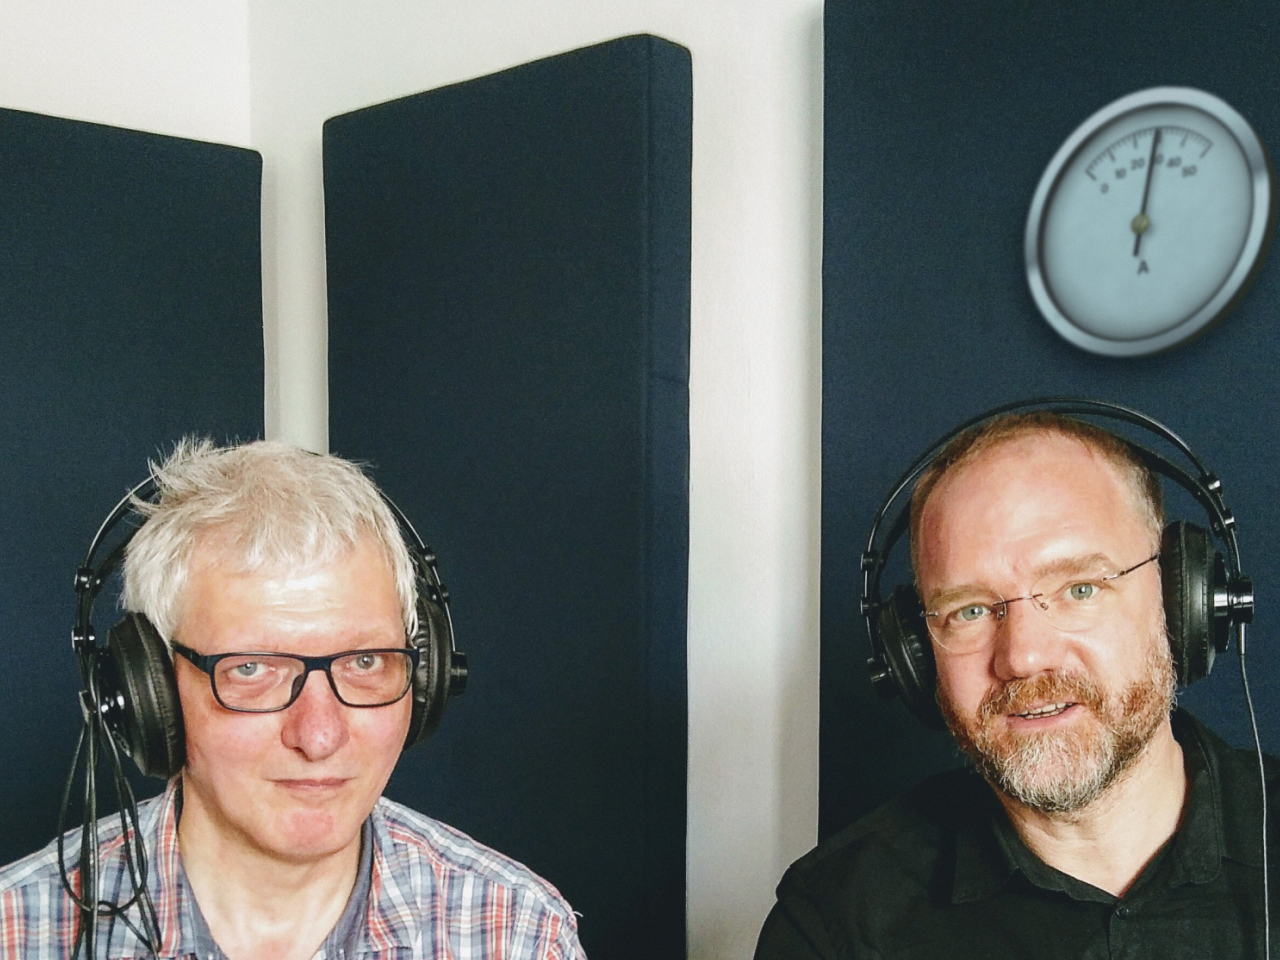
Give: 30 A
